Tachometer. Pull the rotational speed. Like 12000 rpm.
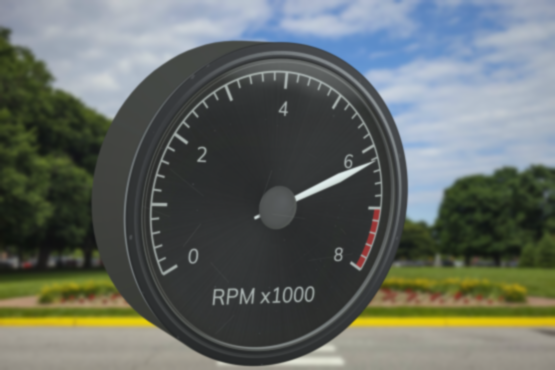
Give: 6200 rpm
